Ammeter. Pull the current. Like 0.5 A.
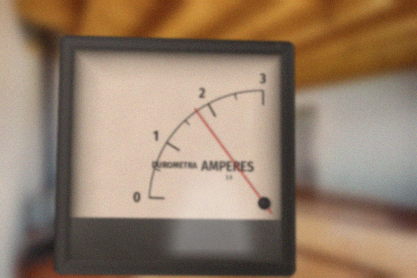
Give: 1.75 A
